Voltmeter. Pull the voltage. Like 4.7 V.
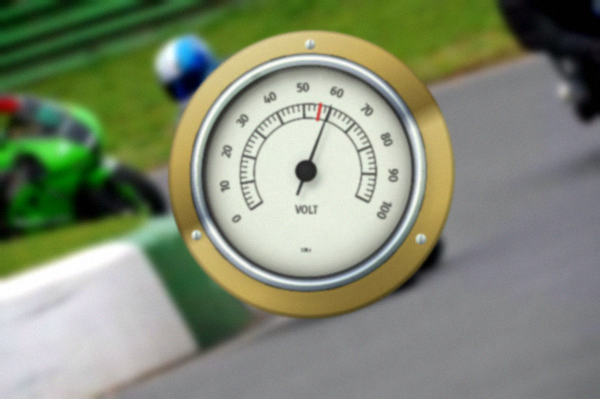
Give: 60 V
